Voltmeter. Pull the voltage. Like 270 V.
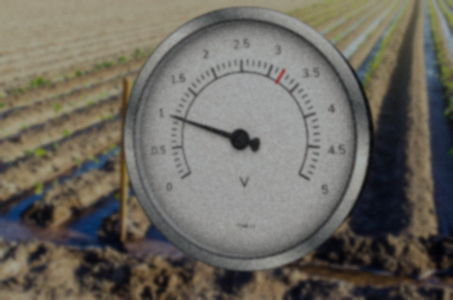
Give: 1 V
